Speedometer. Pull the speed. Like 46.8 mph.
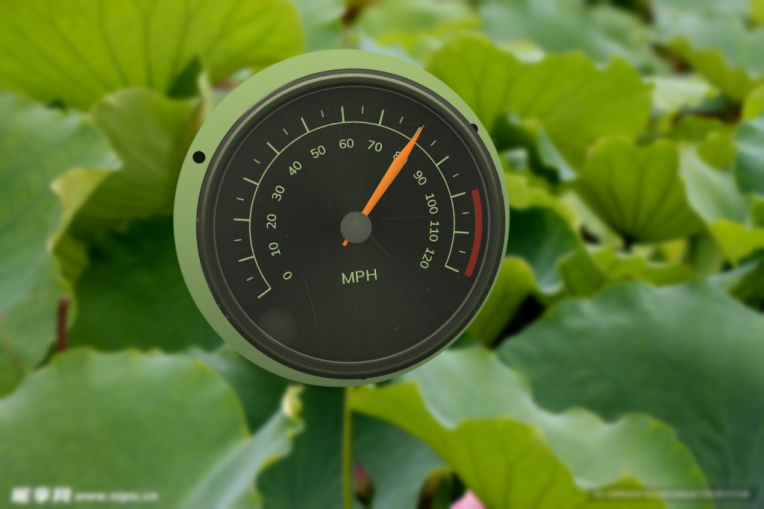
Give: 80 mph
